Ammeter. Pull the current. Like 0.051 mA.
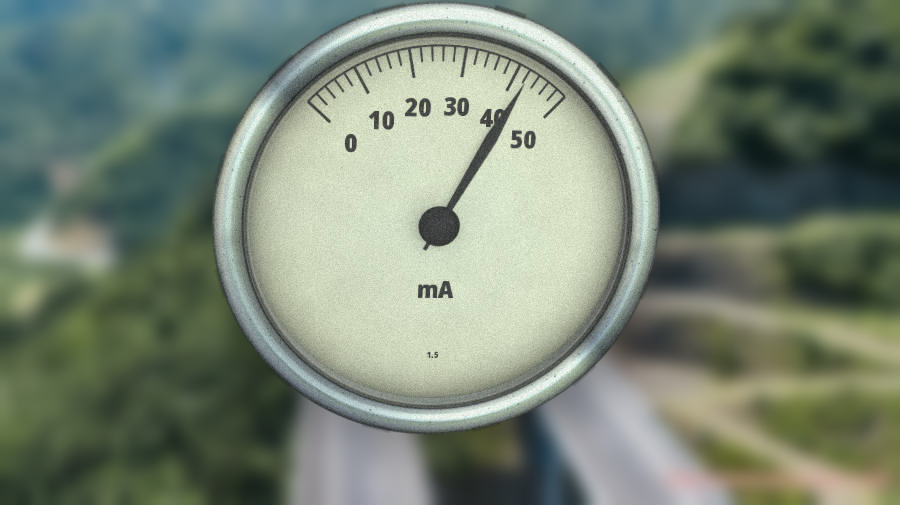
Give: 42 mA
